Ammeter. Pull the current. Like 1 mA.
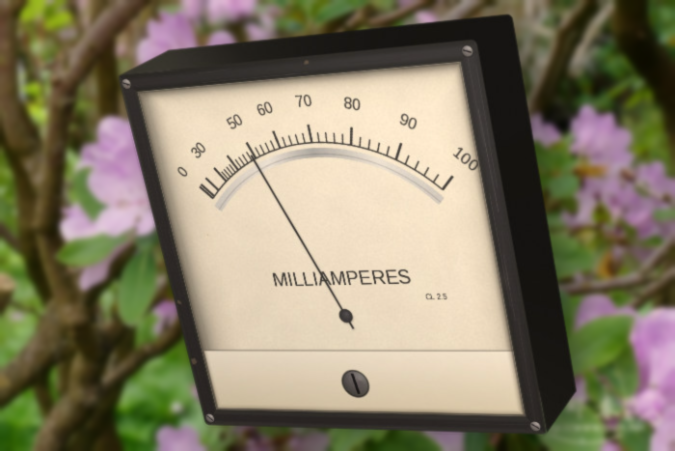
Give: 50 mA
